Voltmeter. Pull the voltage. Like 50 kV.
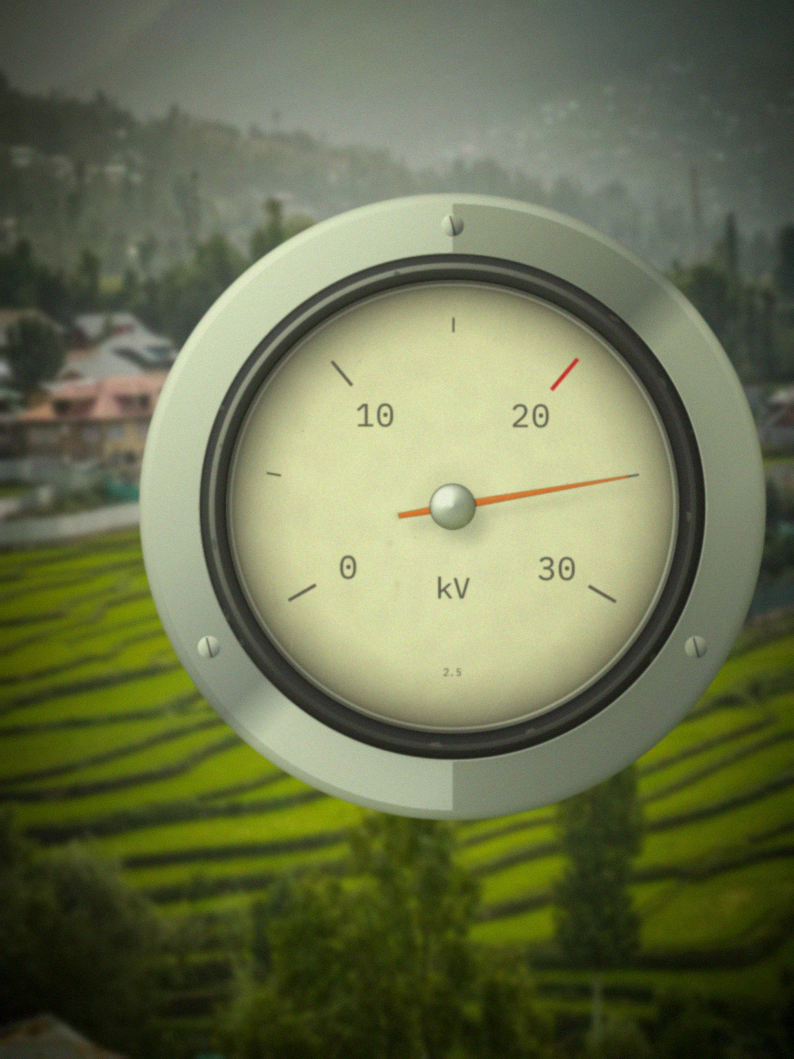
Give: 25 kV
